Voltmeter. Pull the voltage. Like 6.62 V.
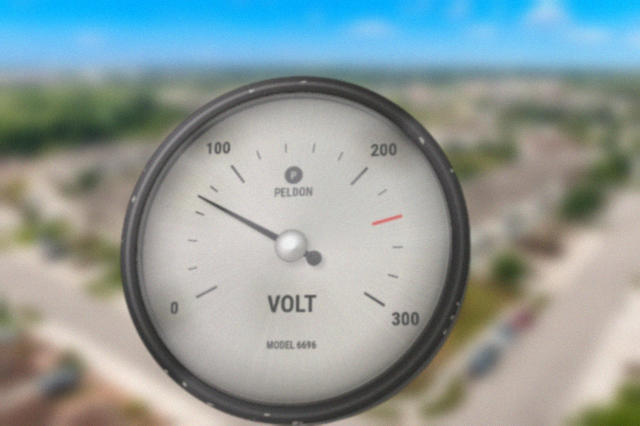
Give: 70 V
